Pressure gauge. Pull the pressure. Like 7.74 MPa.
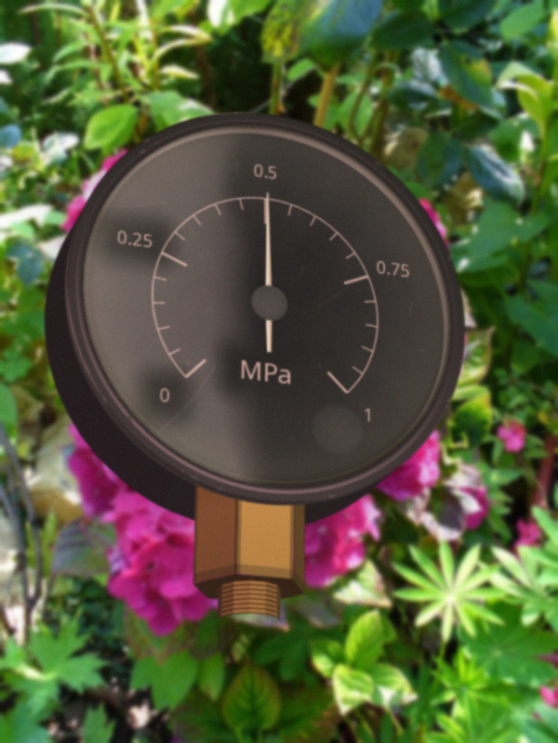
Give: 0.5 MPa
